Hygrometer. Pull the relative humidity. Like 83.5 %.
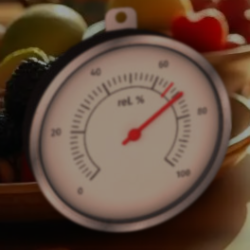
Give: 70 %
